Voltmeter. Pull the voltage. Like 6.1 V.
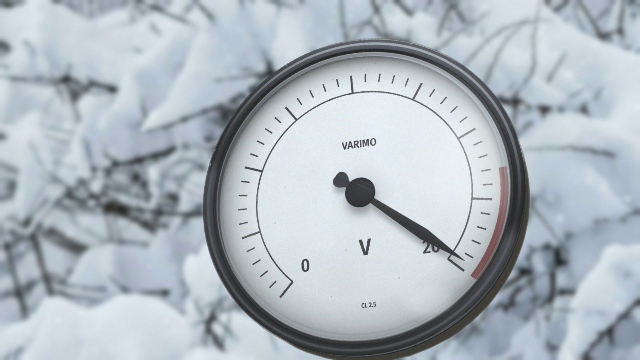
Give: 19.75 V
